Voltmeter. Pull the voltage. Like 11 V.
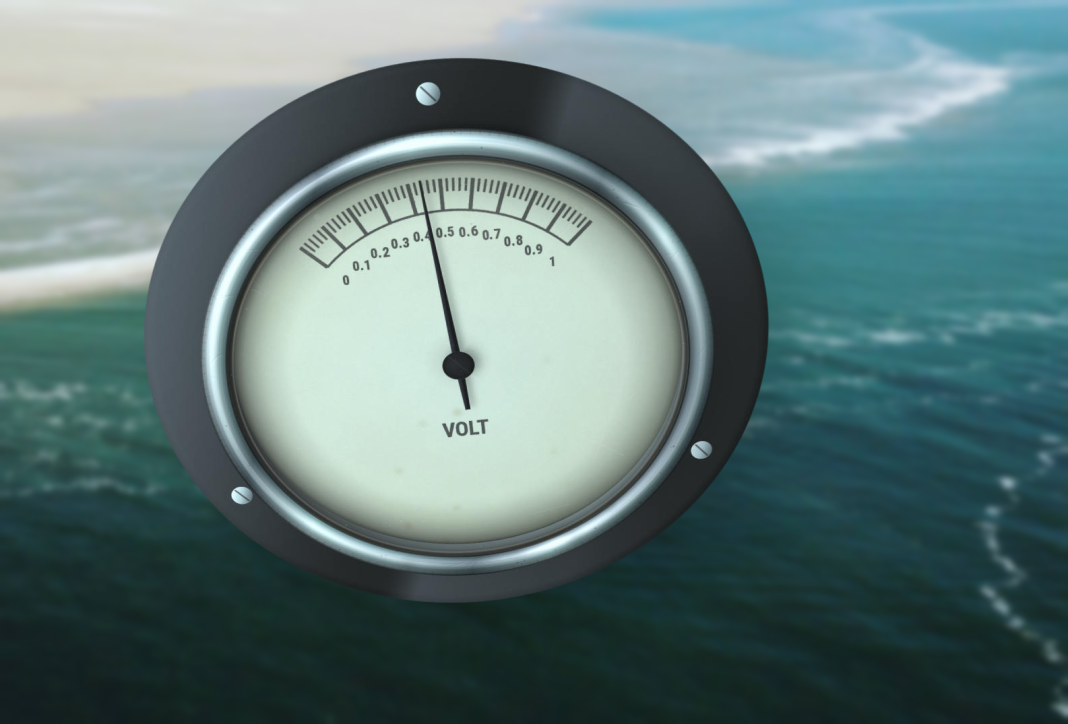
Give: 0.44 V
